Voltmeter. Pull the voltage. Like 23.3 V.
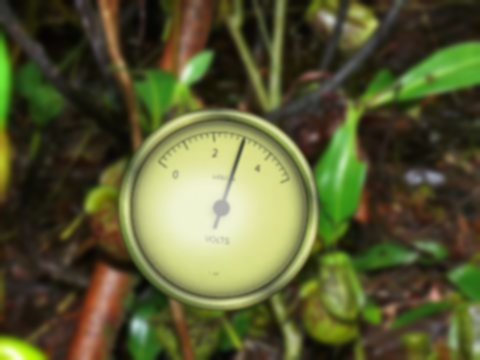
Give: 3 V
